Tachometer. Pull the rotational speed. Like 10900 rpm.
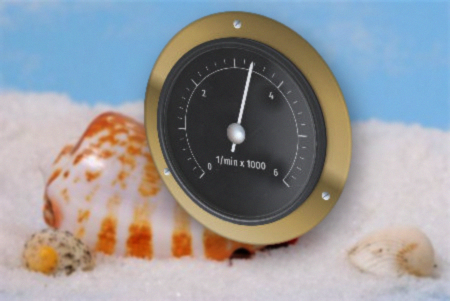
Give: 3400 rpm
